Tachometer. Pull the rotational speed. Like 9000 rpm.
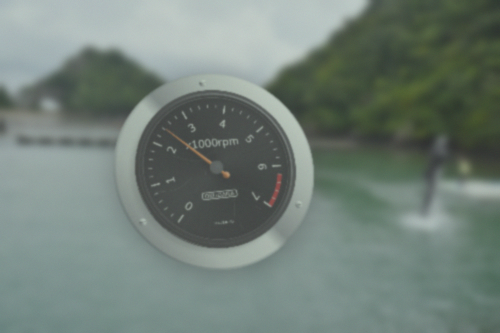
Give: 2400 rpm
